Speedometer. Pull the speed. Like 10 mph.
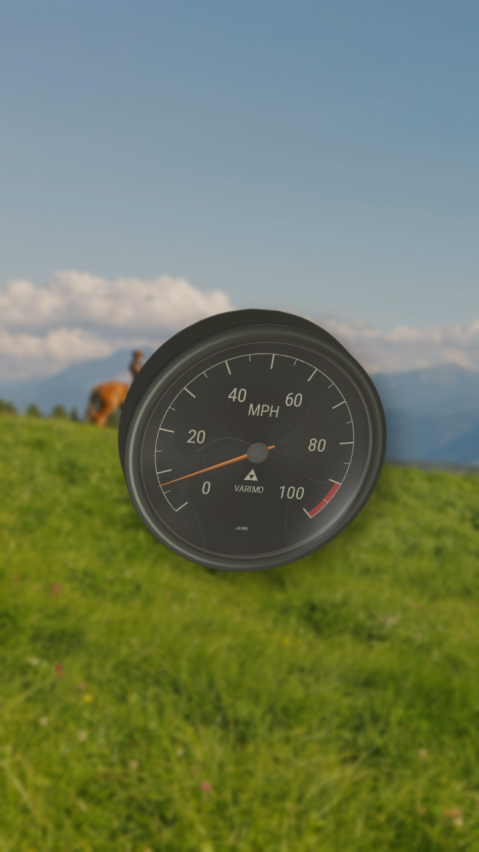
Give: 7.5 mph
